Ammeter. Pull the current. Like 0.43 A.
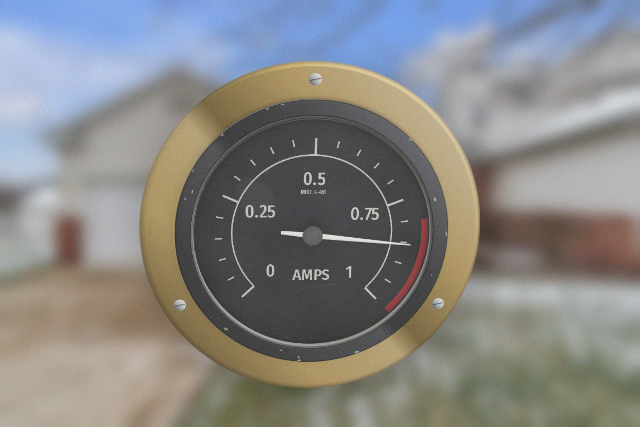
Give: 0.85 A
